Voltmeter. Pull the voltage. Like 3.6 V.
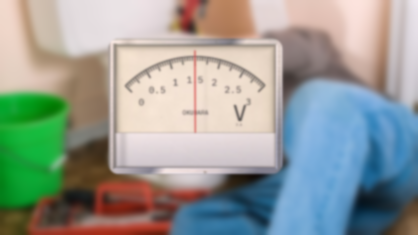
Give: 1.5 V
